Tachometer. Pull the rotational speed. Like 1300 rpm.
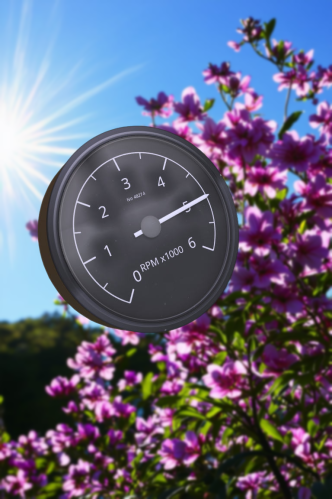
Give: 5000 rpm
